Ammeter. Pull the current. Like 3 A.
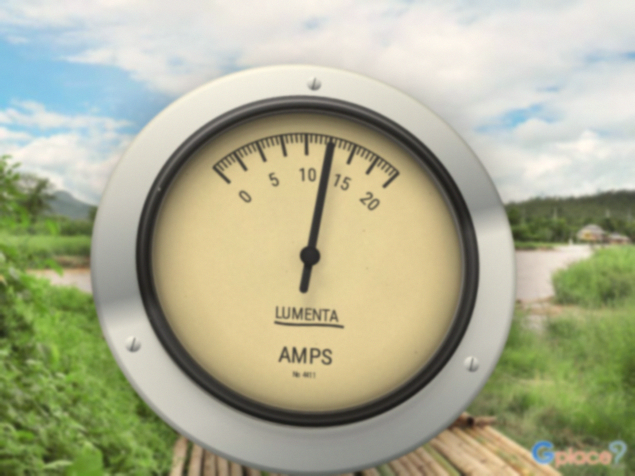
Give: 12.5 A
